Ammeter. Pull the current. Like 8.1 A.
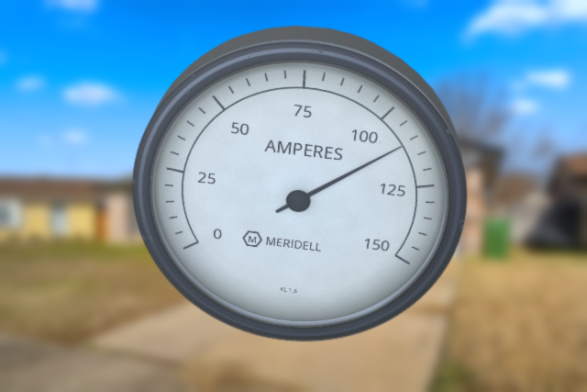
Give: 110 A
